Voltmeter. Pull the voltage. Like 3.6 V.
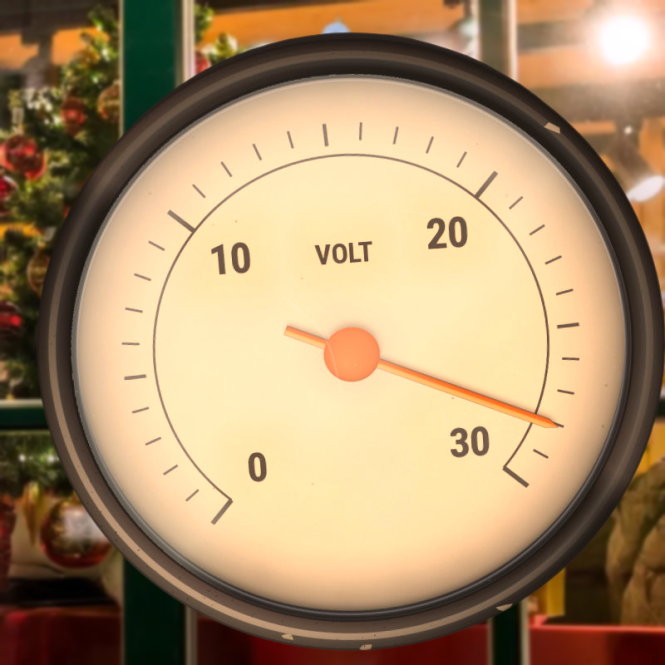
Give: 28 V
